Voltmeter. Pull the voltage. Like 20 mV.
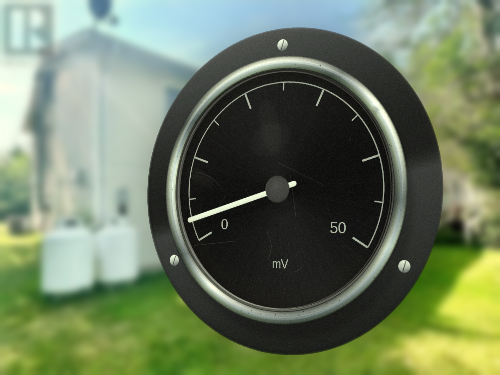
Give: 2.5 mV
